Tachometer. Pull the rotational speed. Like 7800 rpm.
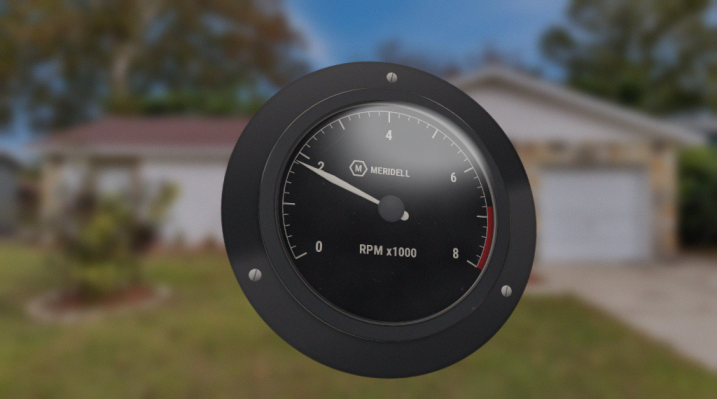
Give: 1800 rpm
